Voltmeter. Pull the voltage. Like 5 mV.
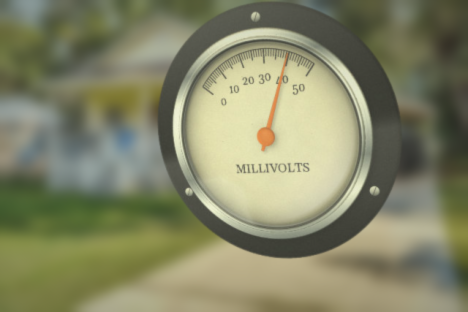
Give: 40 mV
